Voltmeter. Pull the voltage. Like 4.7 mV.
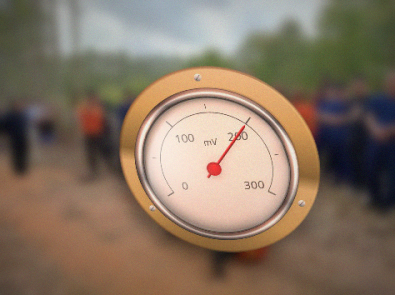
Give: 200 mV
